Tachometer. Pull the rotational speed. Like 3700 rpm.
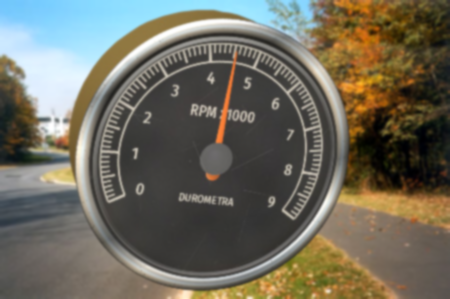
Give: 4500 rpm
